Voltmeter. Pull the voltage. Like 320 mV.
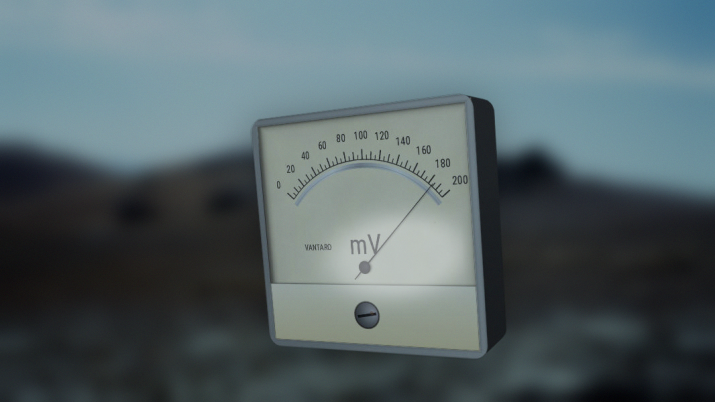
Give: 185 mV
